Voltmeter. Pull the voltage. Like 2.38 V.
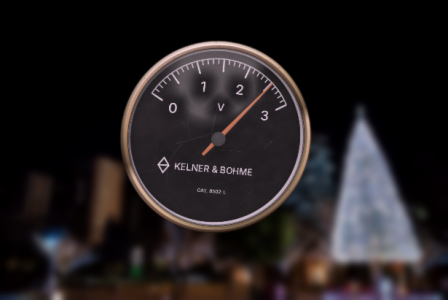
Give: 2.5 V
